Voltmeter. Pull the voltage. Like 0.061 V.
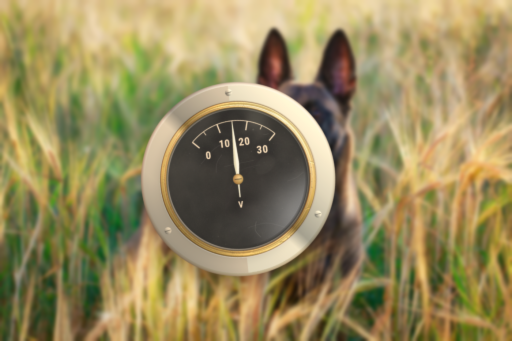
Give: 15 V
